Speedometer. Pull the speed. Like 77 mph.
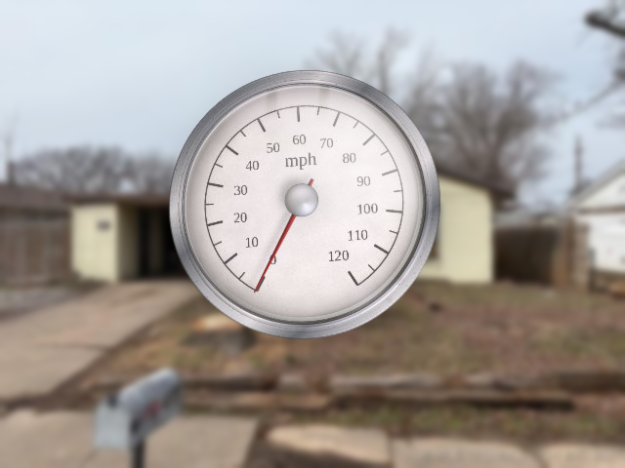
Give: 0 mph
